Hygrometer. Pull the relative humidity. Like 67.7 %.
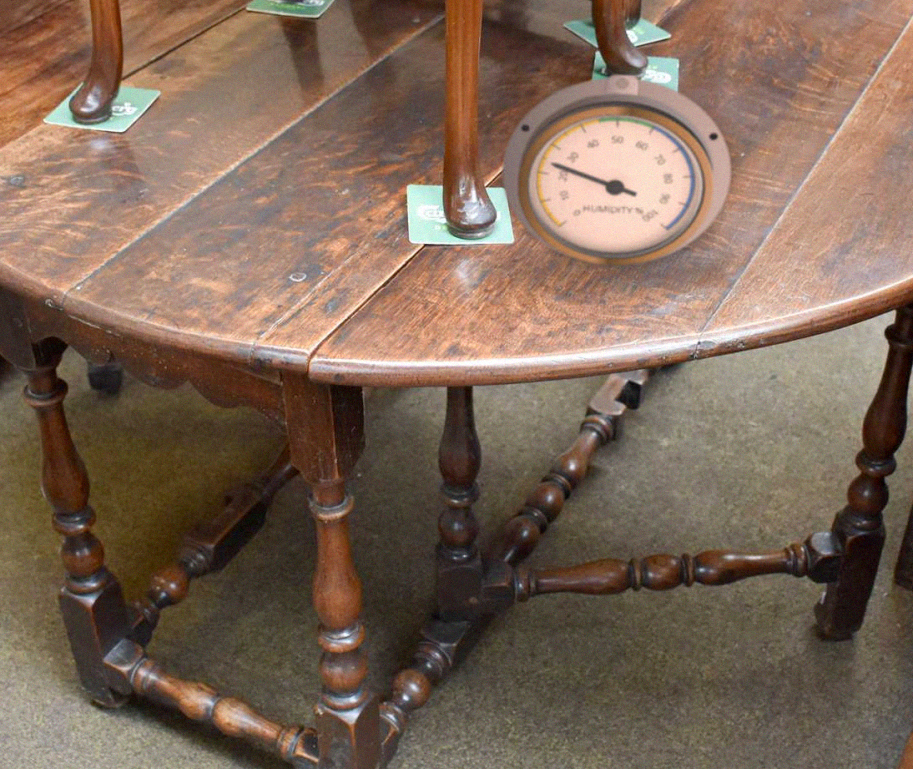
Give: 25 %
